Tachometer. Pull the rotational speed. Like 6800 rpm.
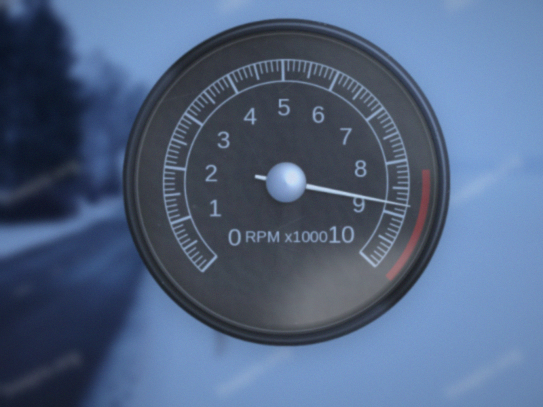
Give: 8800 rpm
